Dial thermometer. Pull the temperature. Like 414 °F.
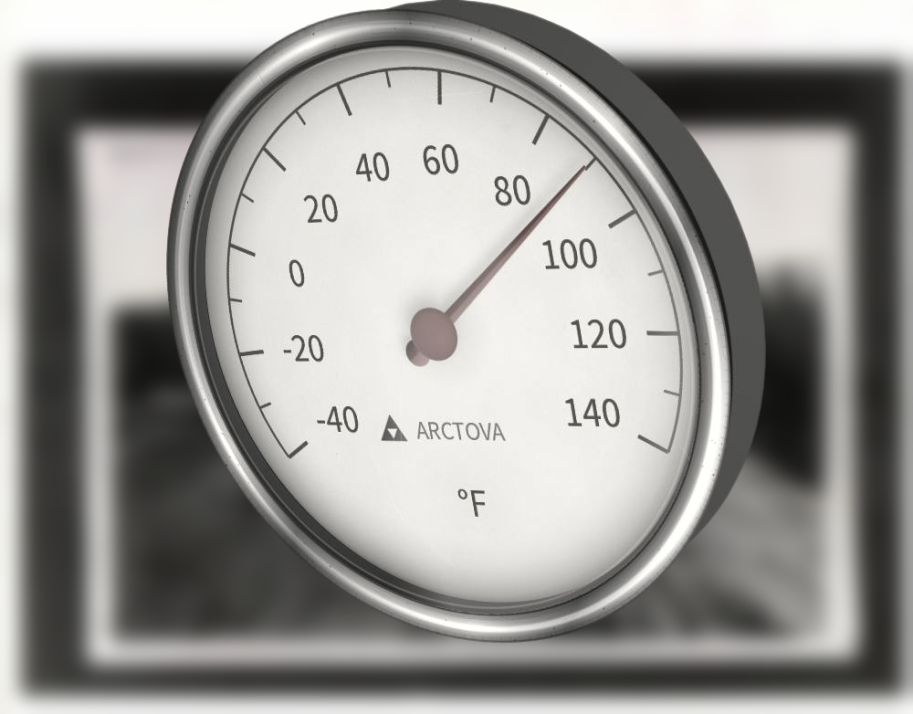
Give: 90 °F
